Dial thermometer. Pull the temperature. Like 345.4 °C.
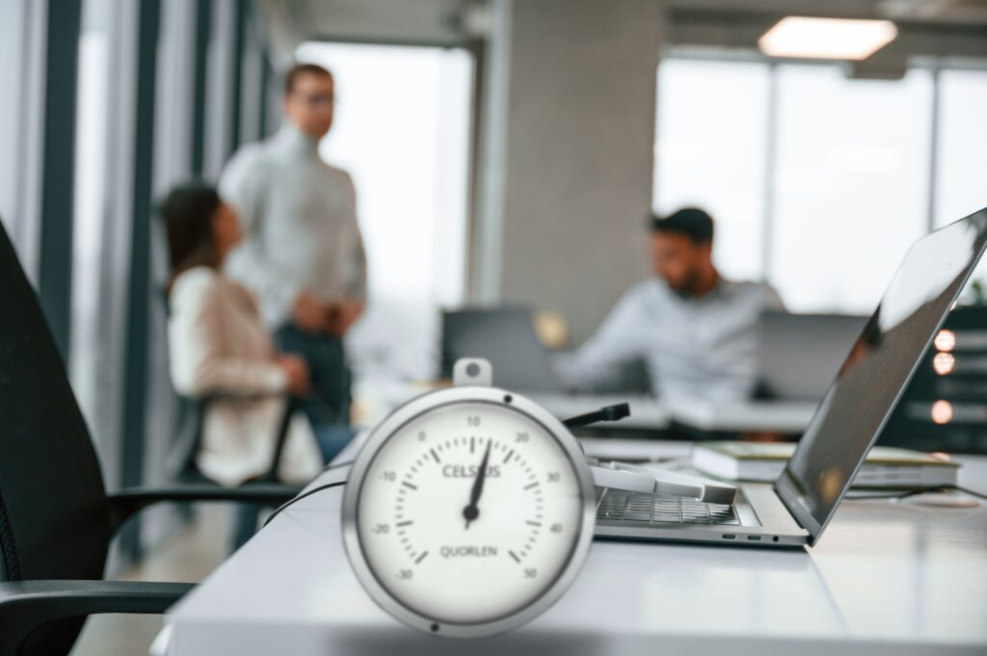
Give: 14 °C
